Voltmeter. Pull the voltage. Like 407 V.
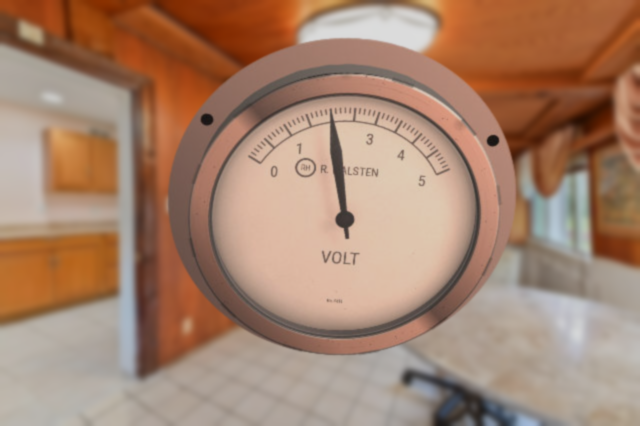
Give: 2 V
